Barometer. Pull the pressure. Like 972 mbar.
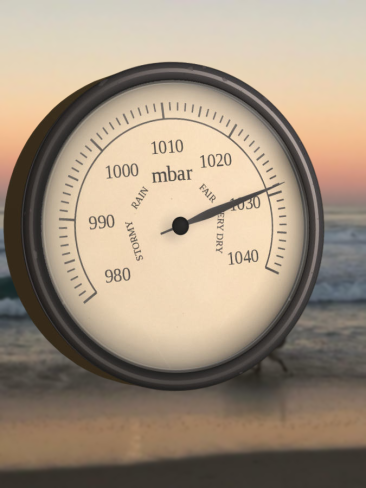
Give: 1029 mbar
